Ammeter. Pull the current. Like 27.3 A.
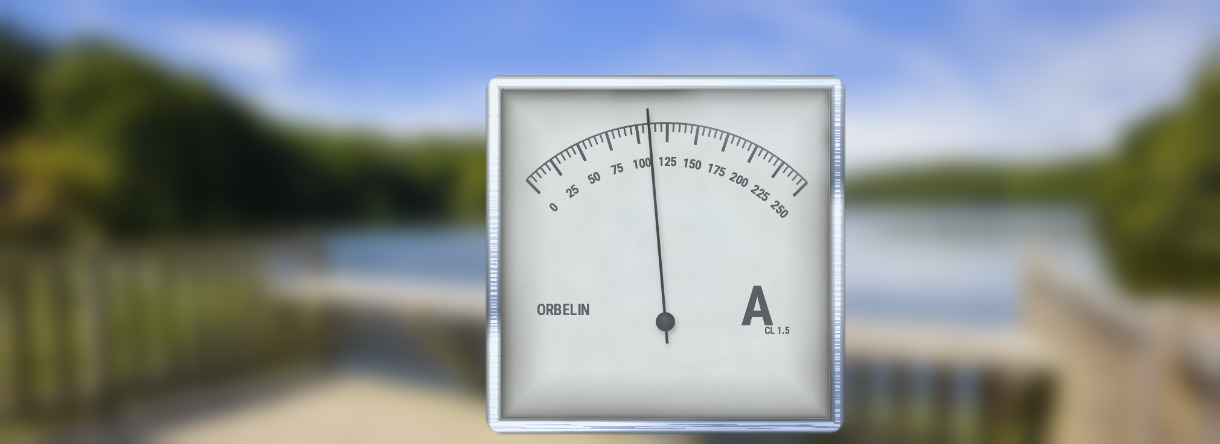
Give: 110 A
